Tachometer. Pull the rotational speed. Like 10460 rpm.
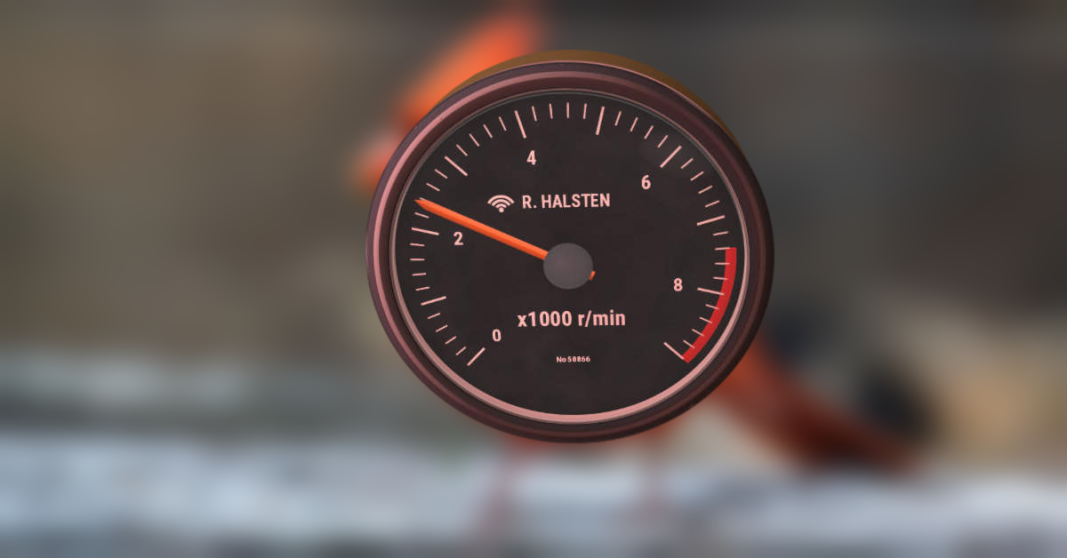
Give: 2400 rpm
